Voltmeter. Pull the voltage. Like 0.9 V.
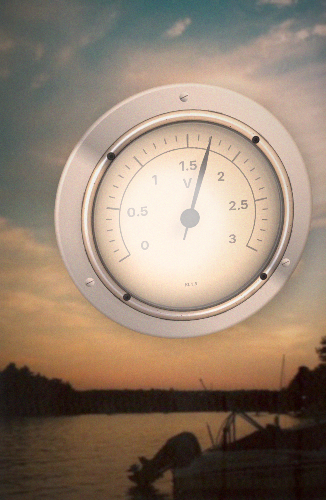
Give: 1.7 V
